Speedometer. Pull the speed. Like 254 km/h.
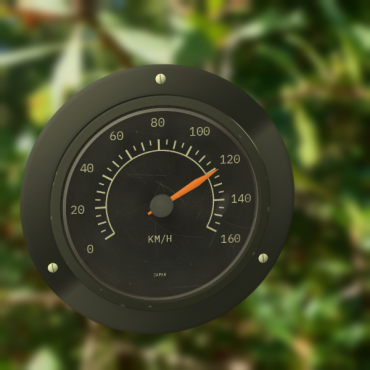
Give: 120 km/h
